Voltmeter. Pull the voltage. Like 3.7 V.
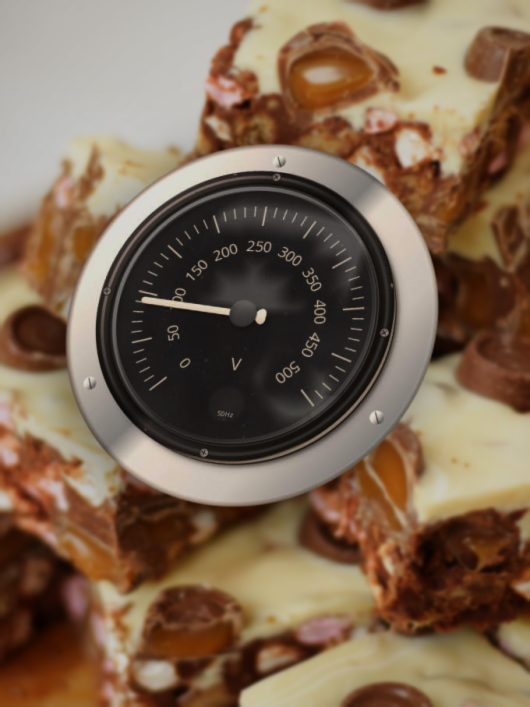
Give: 90 V
